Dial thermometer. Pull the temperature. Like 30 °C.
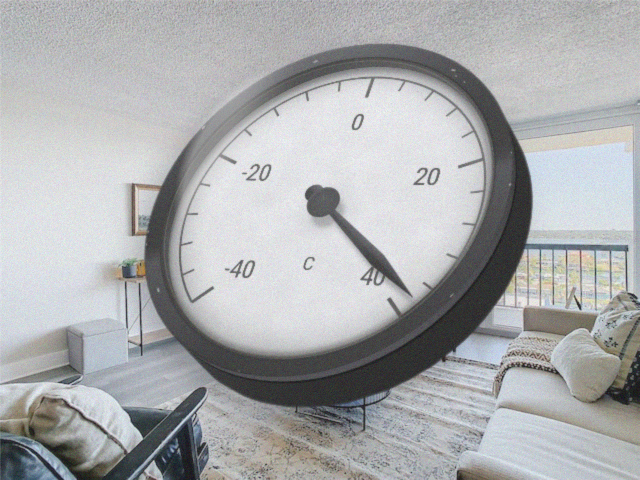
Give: 38 °C
